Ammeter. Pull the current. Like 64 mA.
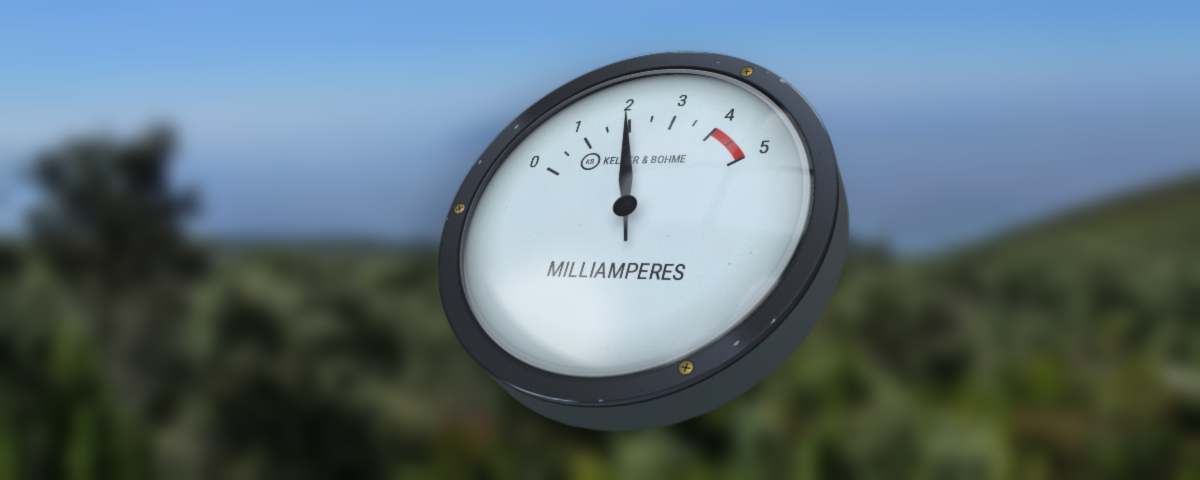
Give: 2 mA
